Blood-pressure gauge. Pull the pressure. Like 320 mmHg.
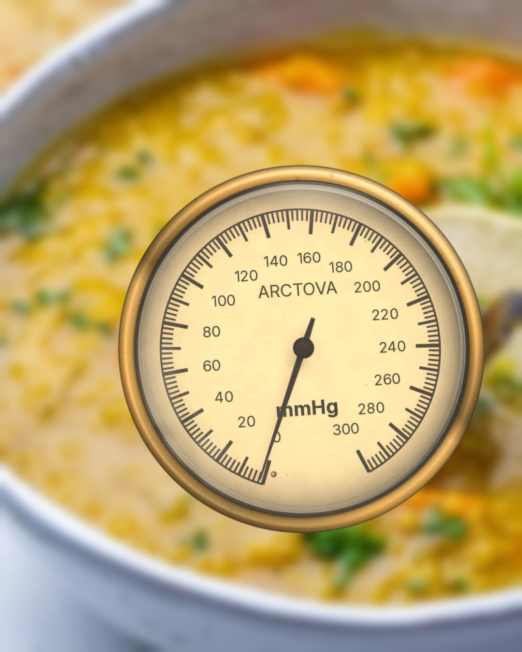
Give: 2 mmHg
